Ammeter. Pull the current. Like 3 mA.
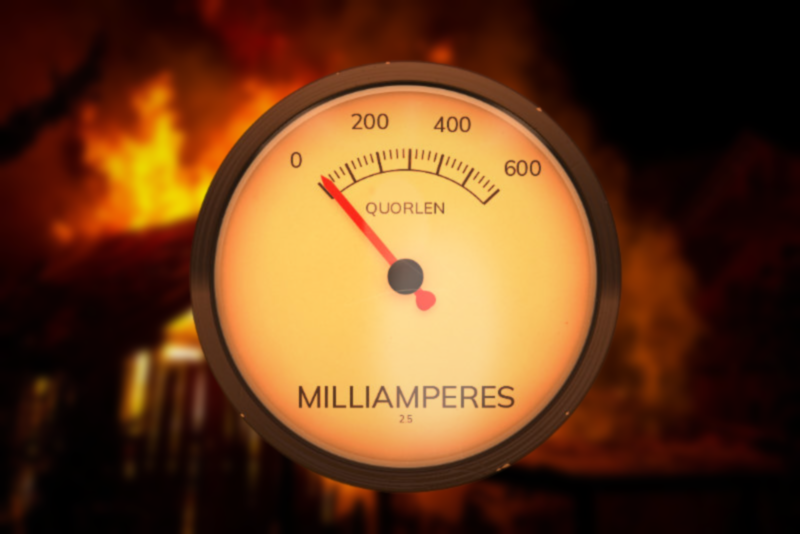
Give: 20 mA
